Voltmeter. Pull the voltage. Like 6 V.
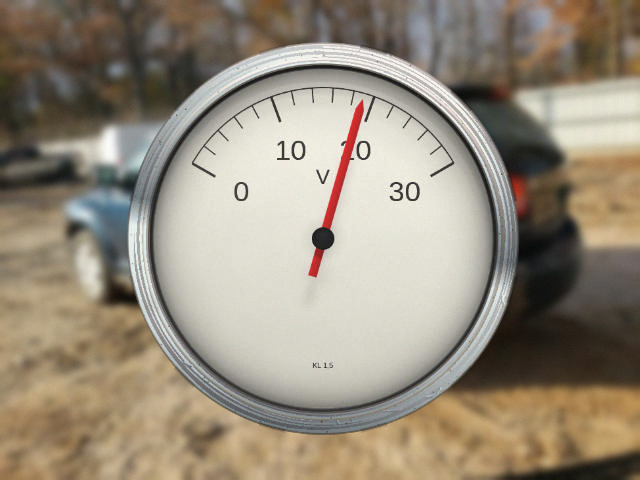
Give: 19 V
